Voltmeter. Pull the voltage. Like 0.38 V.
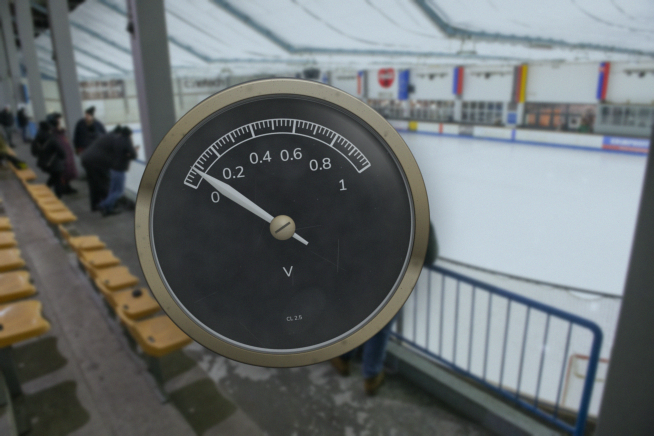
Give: 0.08 V
